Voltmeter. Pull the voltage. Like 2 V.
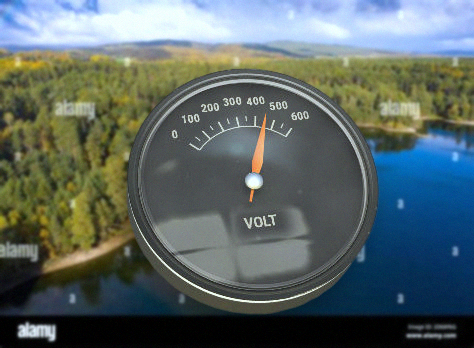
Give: 450 V
